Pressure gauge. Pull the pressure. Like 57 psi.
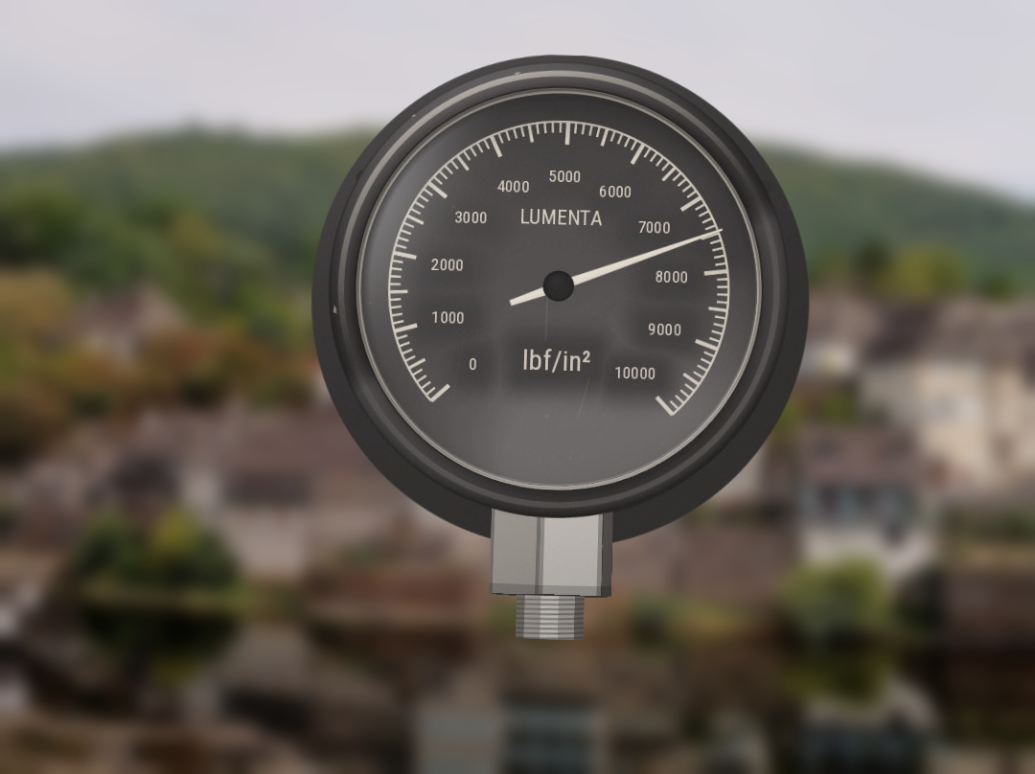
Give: 7500 psi
